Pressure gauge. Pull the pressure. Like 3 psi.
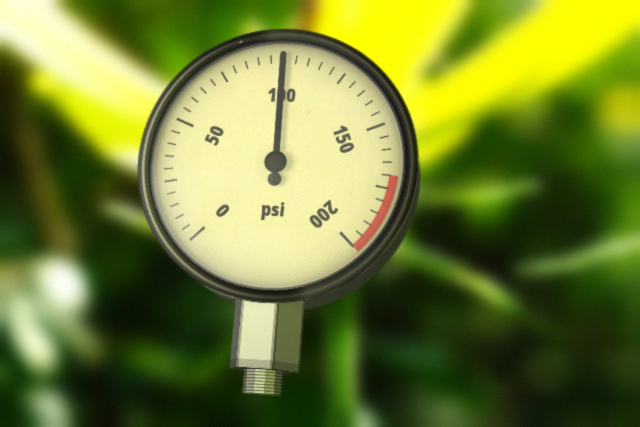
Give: 100 psi
